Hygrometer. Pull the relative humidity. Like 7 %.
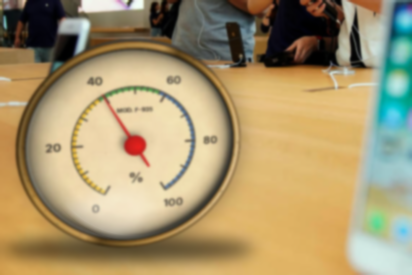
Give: 40 %
